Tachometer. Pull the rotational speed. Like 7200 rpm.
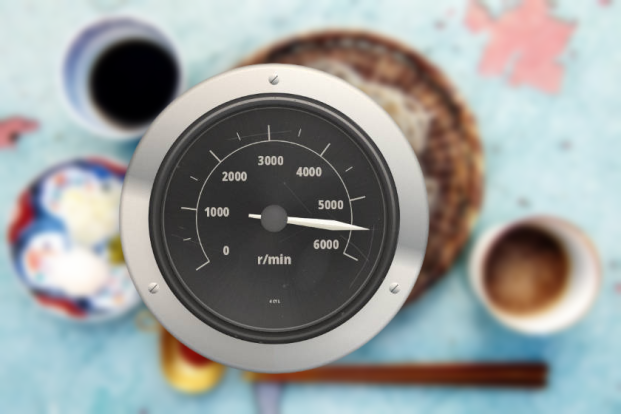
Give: 5500 rpm
